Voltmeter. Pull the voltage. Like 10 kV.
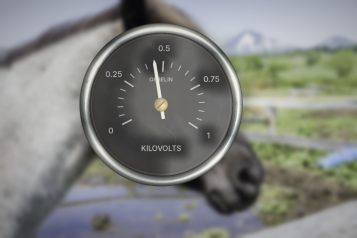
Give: 0.45 kV
